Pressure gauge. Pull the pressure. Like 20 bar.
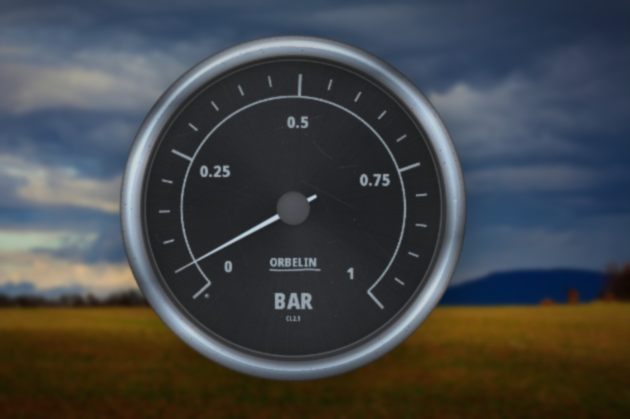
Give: 0.05 bar
